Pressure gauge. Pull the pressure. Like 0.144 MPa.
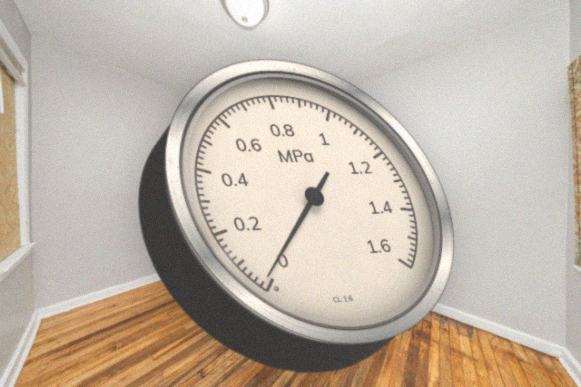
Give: 0.02 MPa
